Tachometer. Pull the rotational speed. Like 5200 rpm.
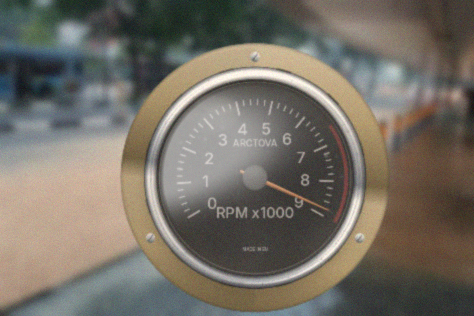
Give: 8800 rpm
